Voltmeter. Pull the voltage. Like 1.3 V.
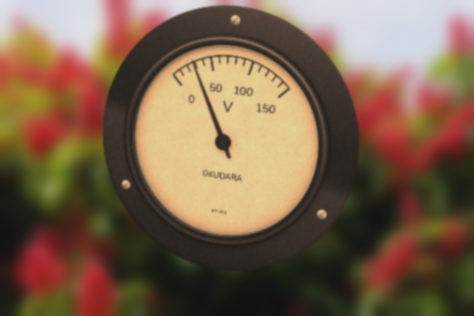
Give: 30 V
